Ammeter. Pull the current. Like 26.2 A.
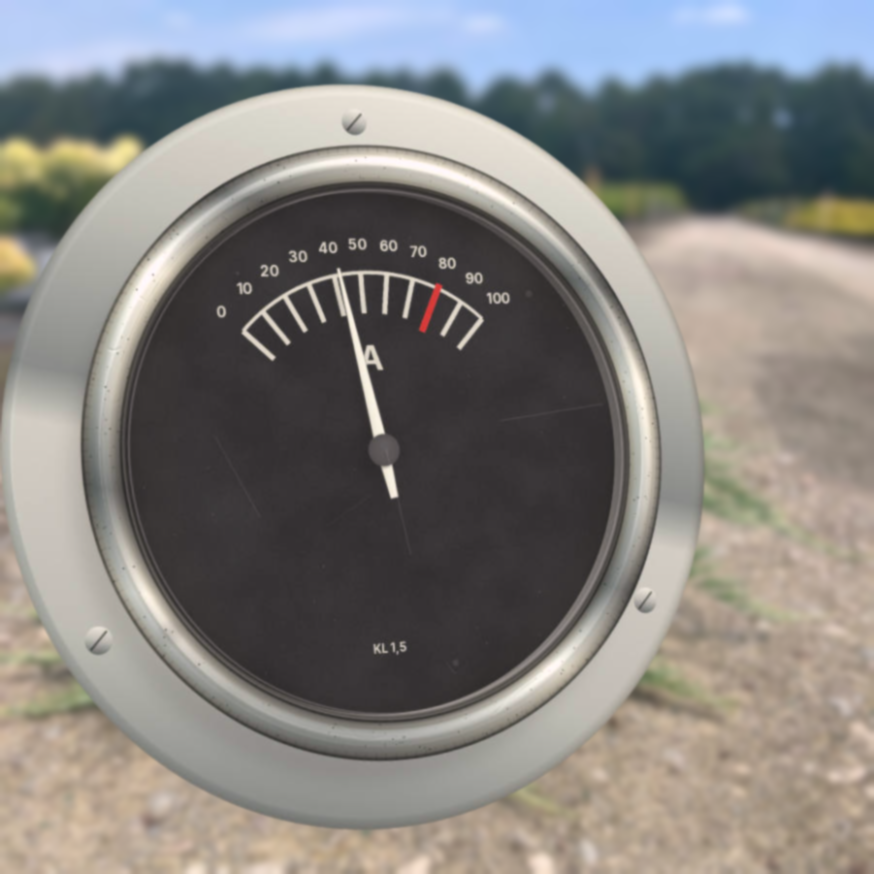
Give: 40 A
